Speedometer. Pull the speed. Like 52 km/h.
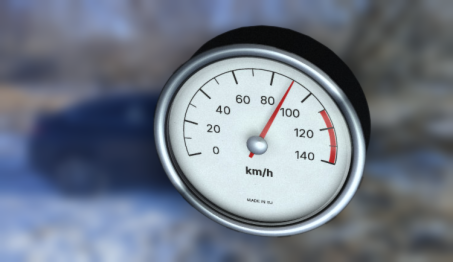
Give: 90 km/h
